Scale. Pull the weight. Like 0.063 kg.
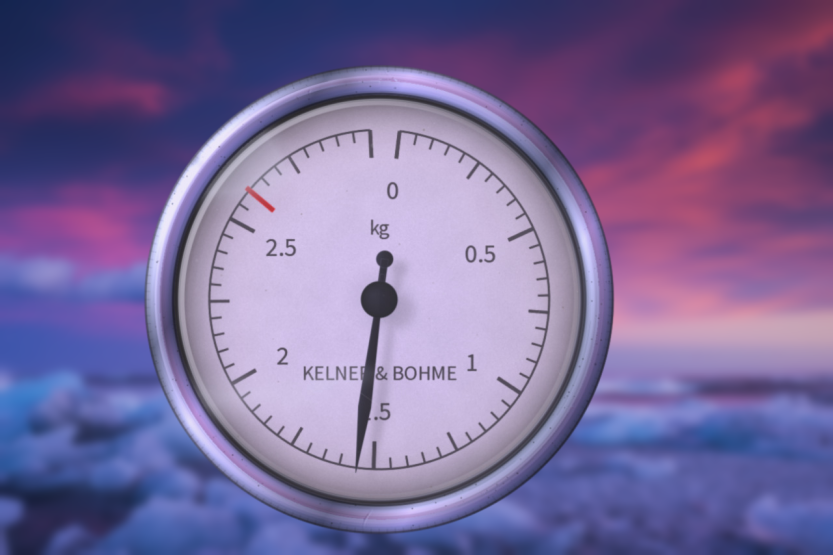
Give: 1.55 kg
